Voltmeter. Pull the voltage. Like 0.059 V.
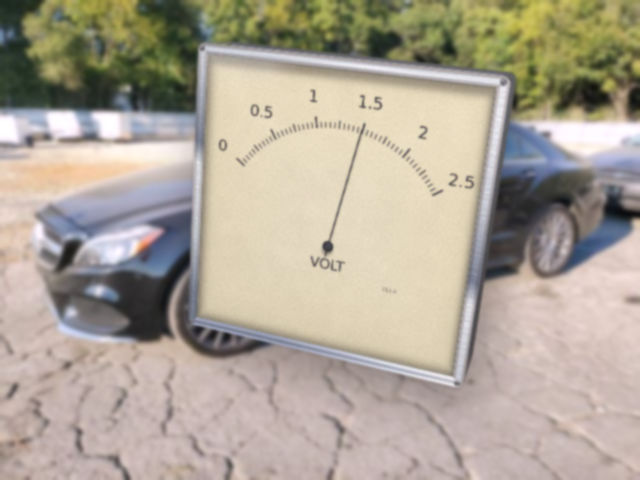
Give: 1.5 V
